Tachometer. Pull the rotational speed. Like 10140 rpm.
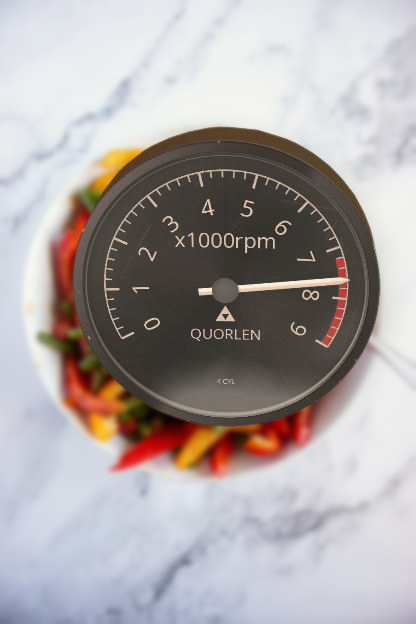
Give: 7600 rpm
